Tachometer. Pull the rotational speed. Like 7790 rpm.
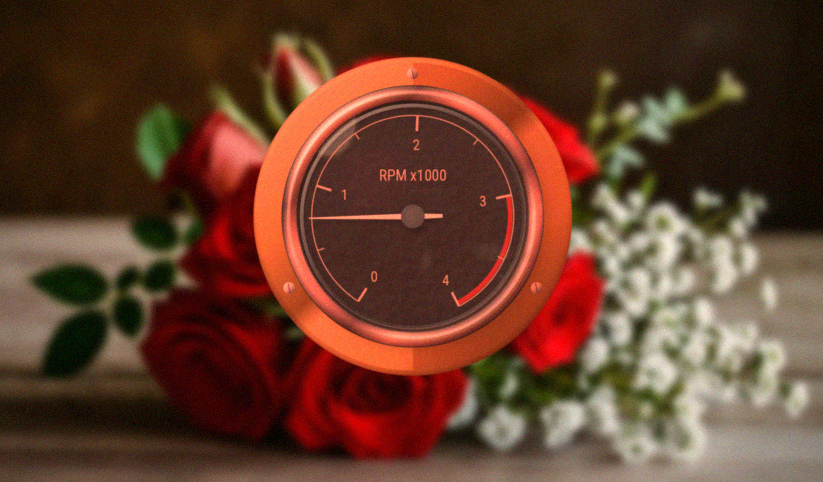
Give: 750 rpm
